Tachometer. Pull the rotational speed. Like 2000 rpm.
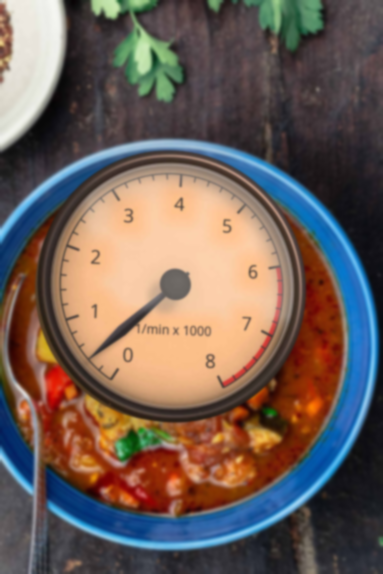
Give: 400 rpm
